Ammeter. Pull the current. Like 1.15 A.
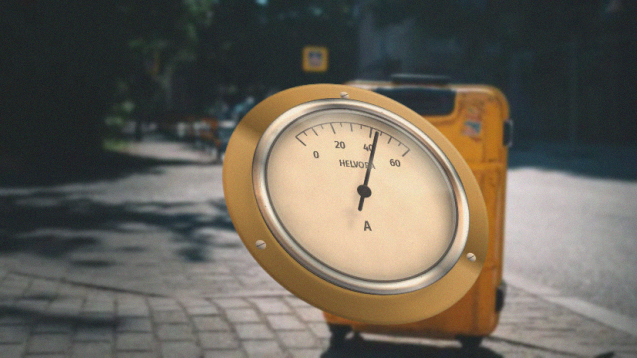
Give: 42.5 A
